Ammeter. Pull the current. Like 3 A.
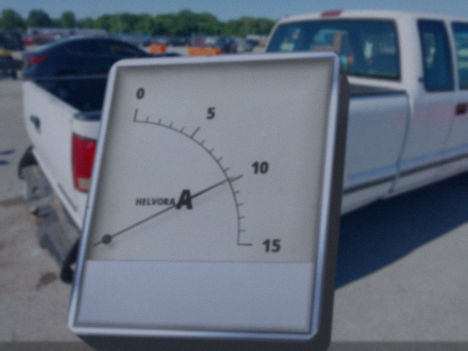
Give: 10 A
